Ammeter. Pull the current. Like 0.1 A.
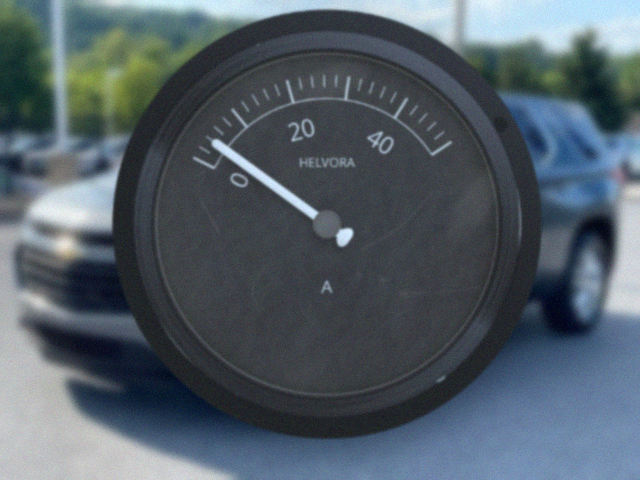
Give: 4 A
